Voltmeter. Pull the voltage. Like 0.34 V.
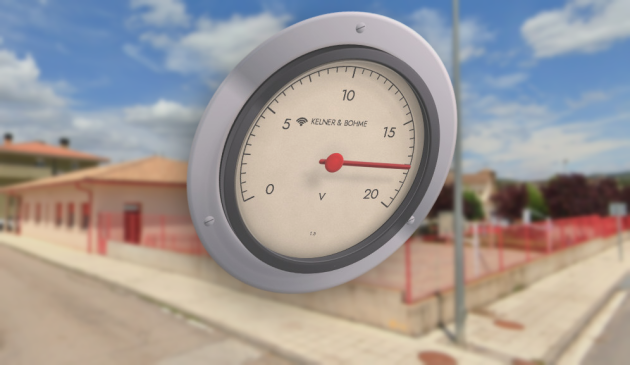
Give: 17.5 V
